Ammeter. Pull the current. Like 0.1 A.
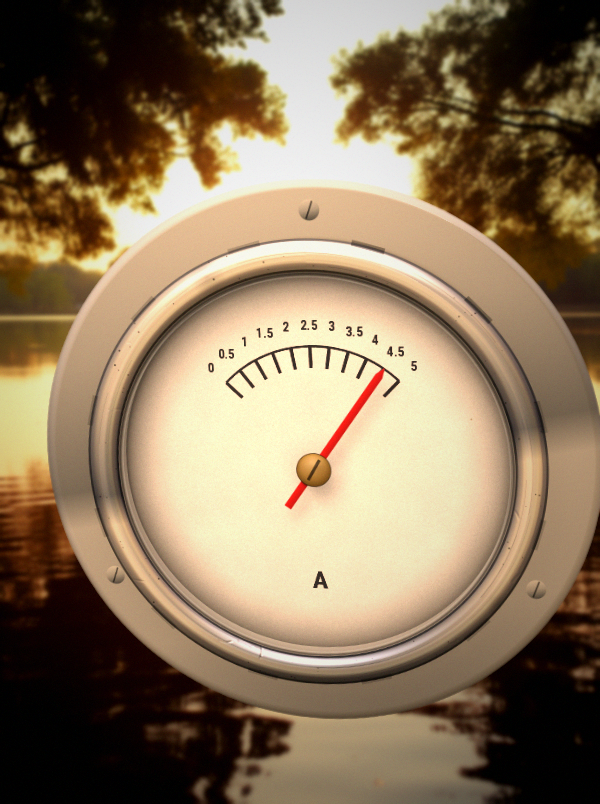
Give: 4.5 A
